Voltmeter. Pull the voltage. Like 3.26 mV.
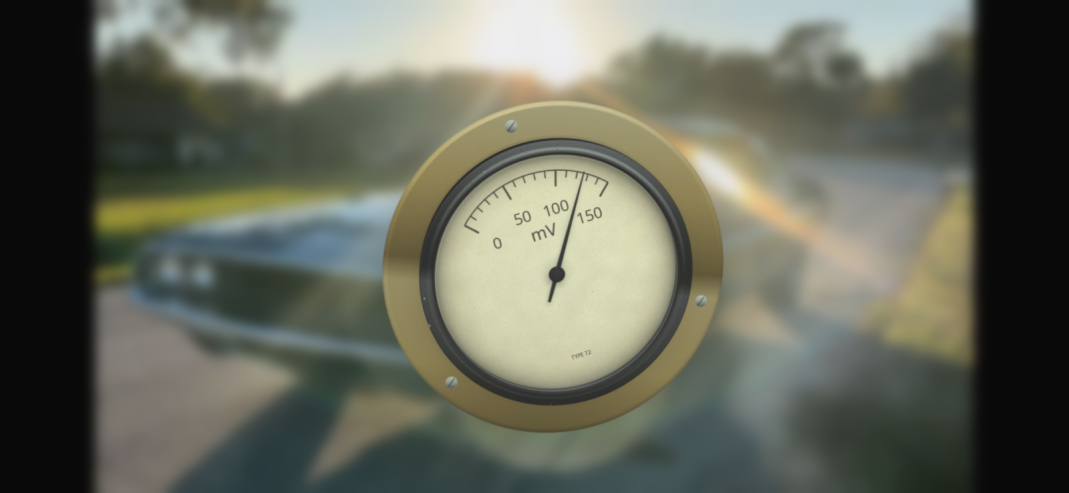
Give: 125 mV
